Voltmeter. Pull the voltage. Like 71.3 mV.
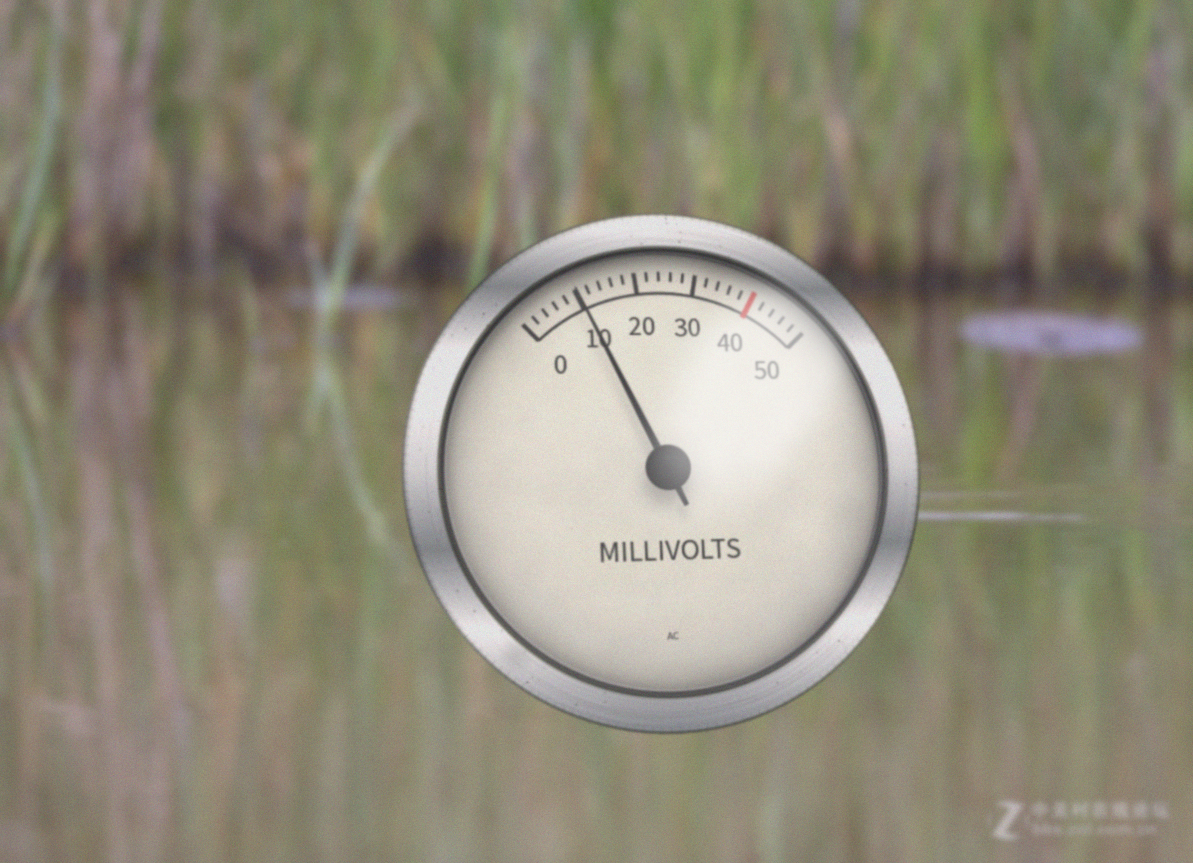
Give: 10 mV
